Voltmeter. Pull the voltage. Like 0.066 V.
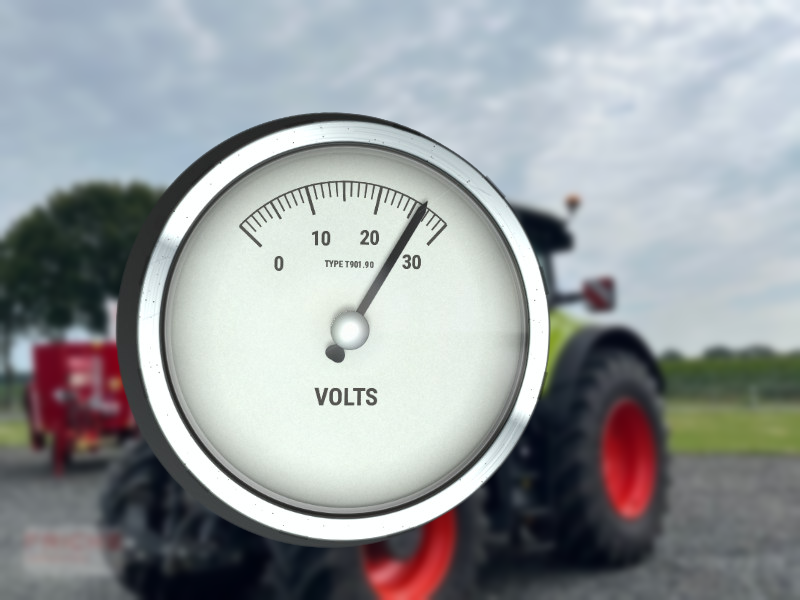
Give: 26 V
